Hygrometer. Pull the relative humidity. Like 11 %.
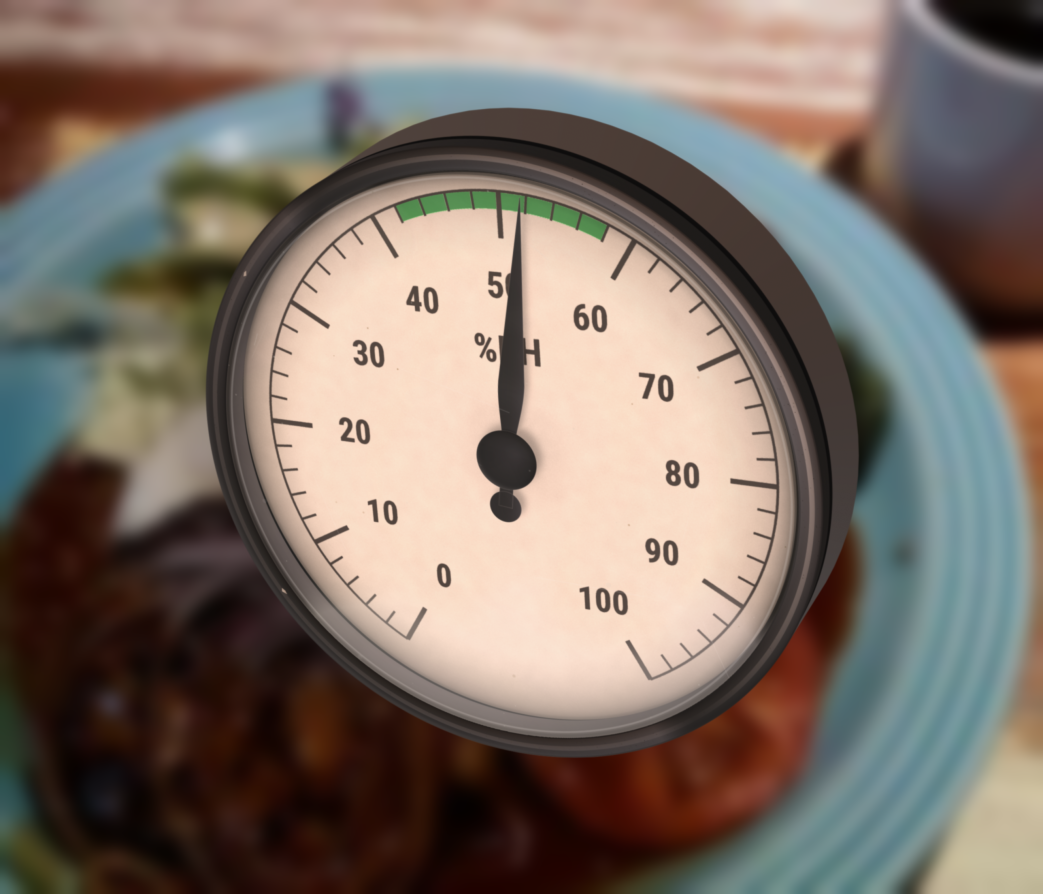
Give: 52 %
